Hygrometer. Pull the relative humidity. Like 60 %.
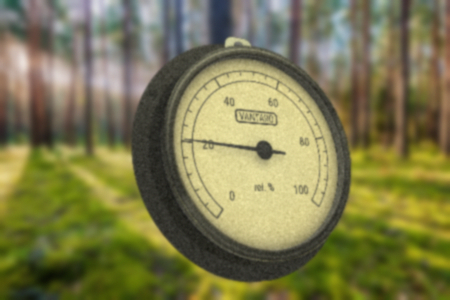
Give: 20 %
